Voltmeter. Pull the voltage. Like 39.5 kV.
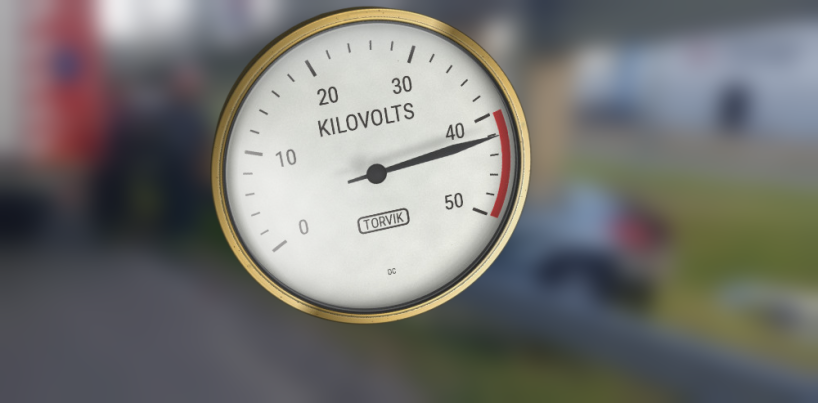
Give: 42 kV
